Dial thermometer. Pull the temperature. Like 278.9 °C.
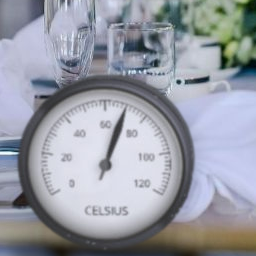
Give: 70 °C
